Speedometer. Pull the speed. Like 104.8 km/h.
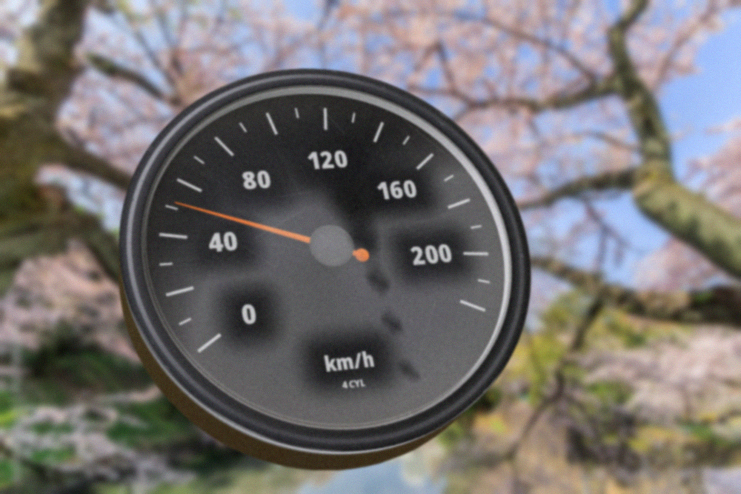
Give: 50 km/h
